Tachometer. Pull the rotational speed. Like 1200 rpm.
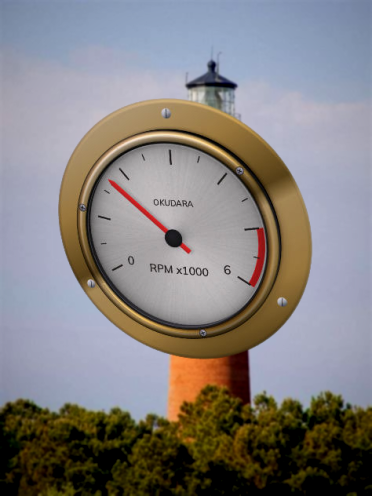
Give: 1750 rpm
